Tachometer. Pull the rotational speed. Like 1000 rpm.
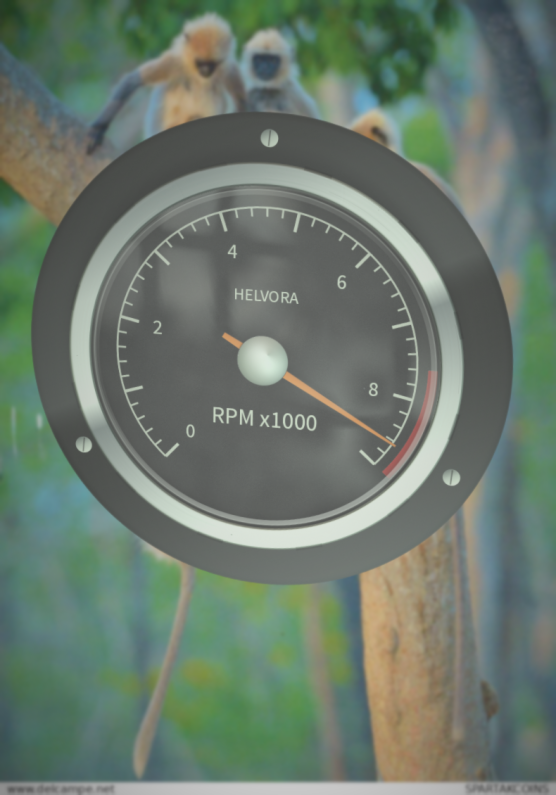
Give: 8600 rpm
